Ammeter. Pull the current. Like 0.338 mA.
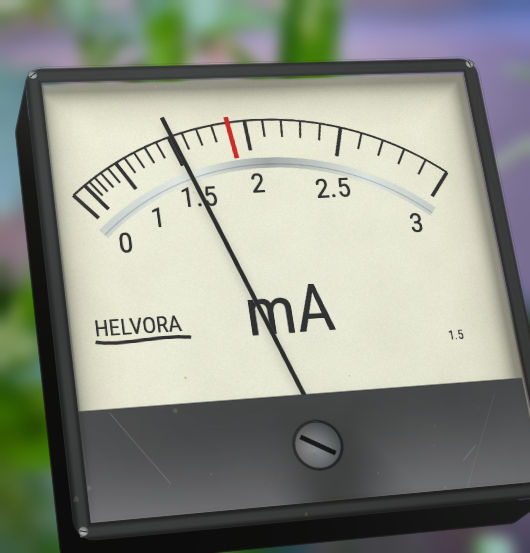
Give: 1.5 mA
